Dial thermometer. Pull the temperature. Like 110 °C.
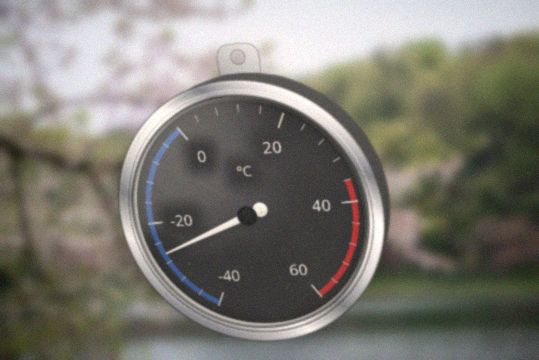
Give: -26 °C
